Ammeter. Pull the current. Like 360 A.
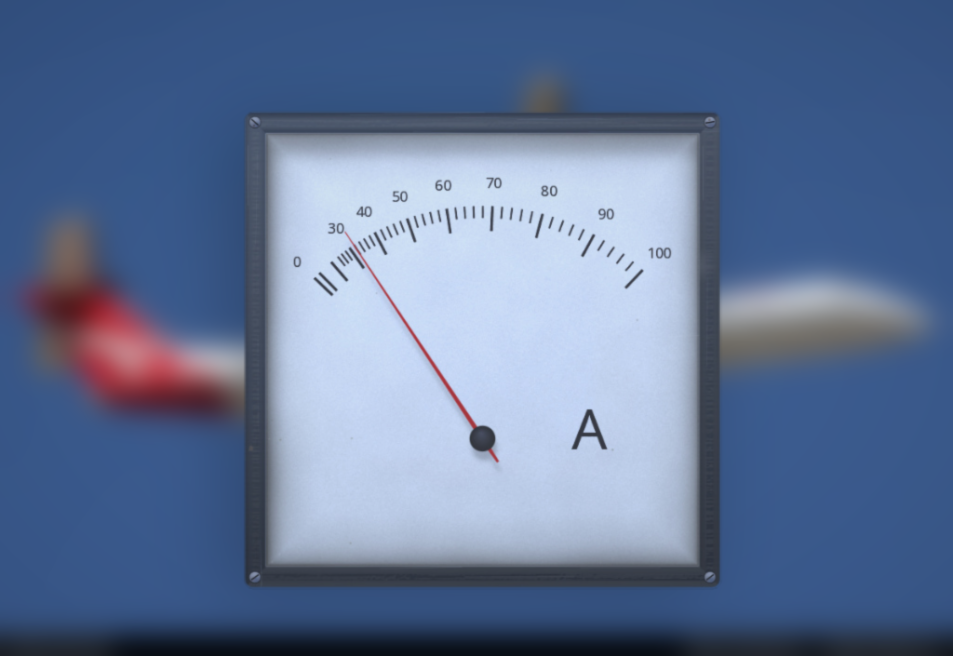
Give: 32 A
